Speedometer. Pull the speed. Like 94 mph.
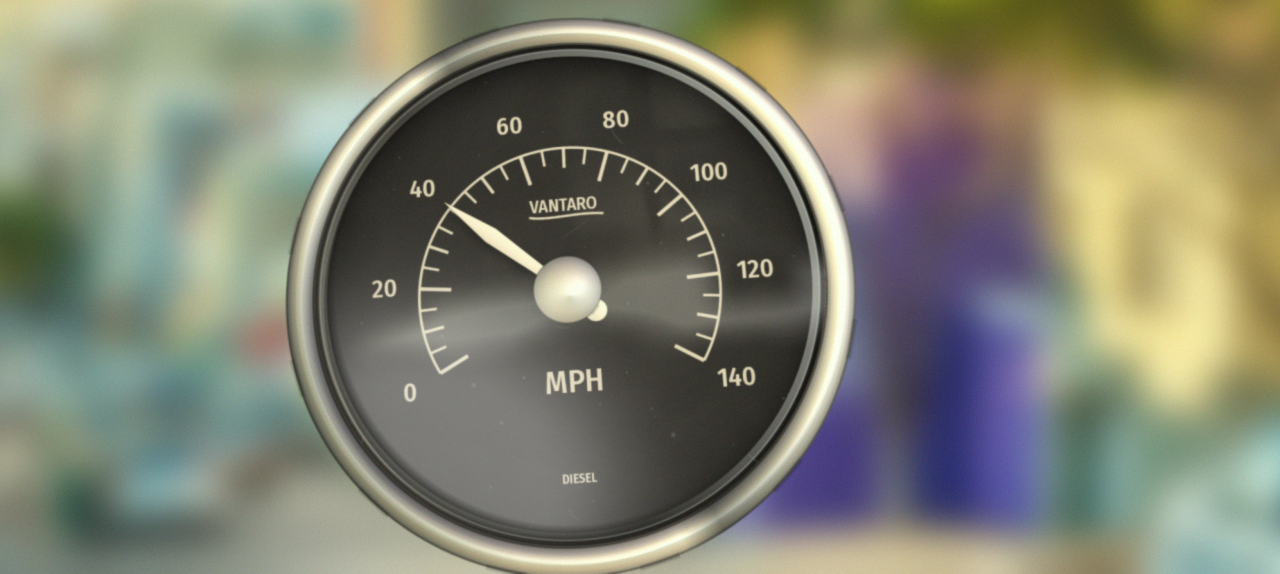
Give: 40 mph
